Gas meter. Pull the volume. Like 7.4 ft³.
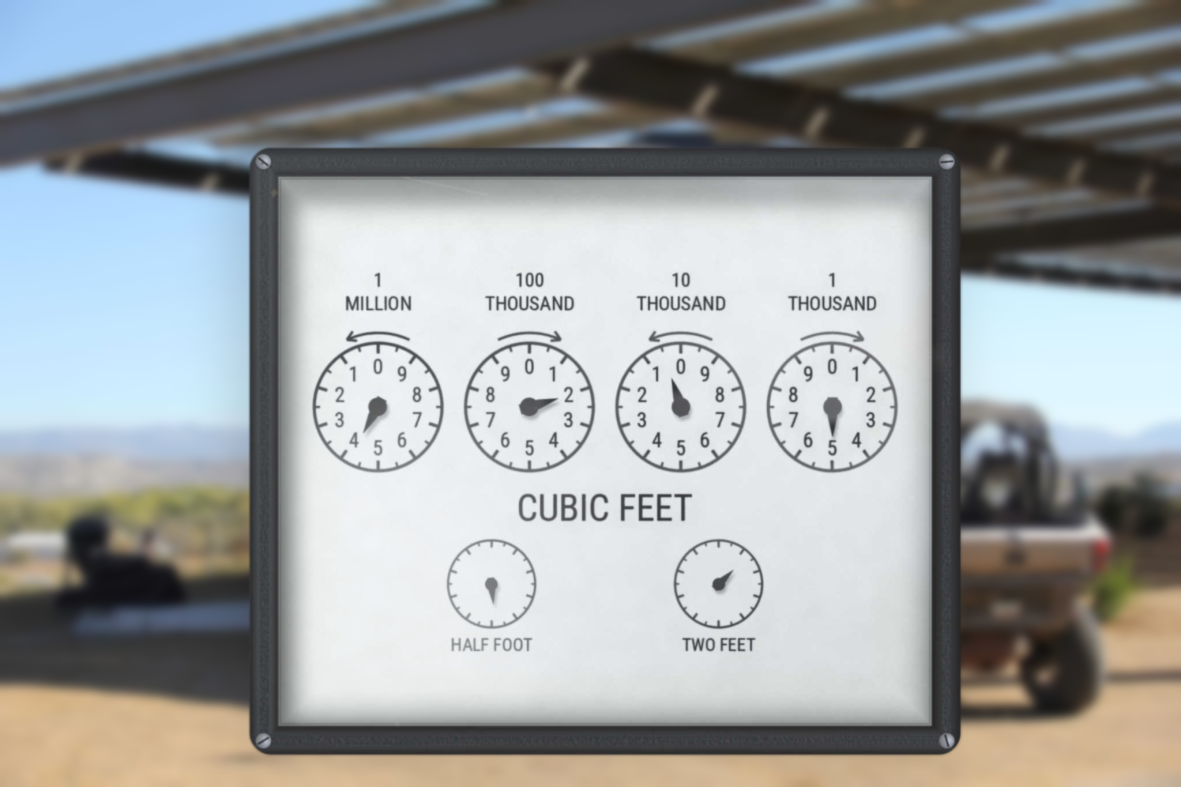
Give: 420500 ft³
